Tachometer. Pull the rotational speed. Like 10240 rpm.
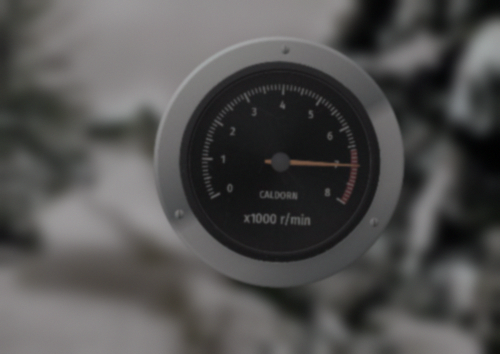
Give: 7000 rpm
